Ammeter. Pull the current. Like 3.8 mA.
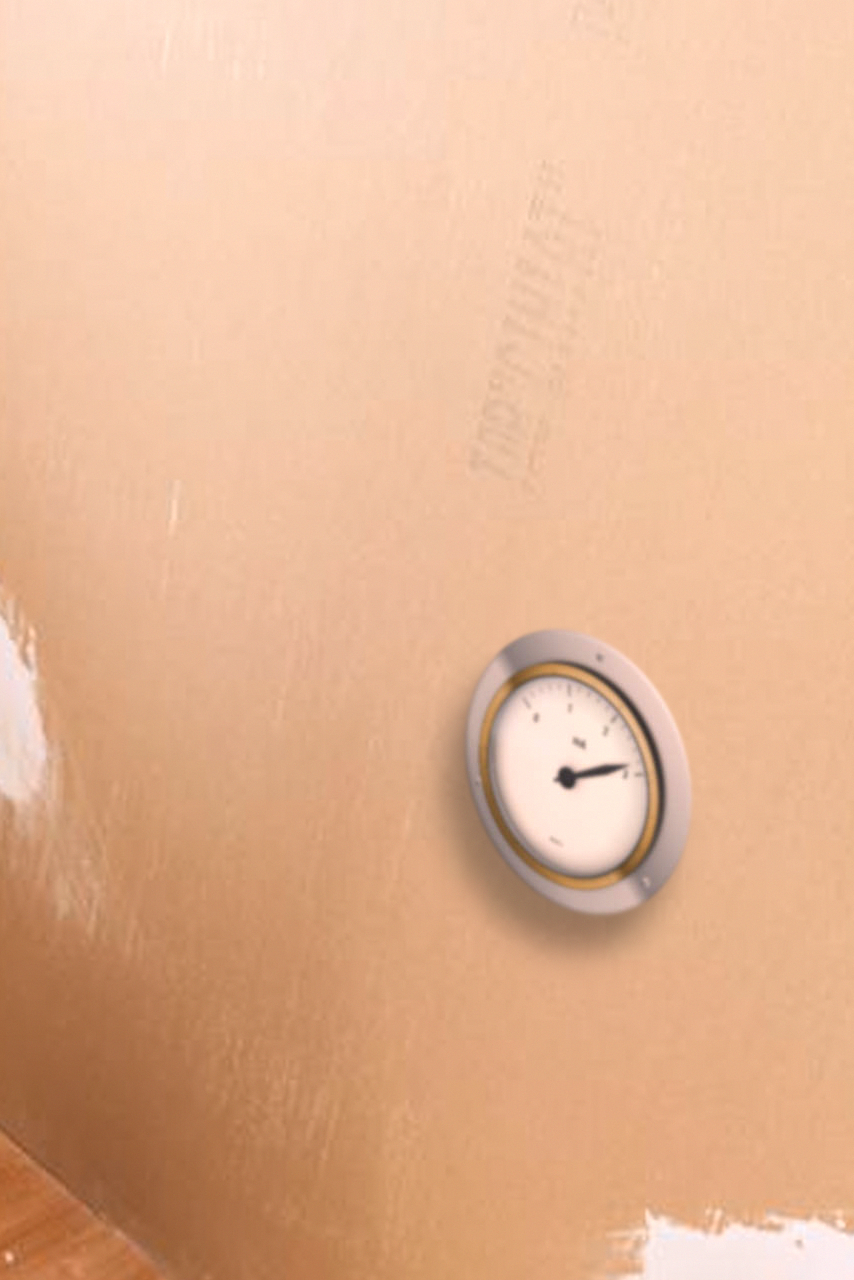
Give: 2.8 mA
